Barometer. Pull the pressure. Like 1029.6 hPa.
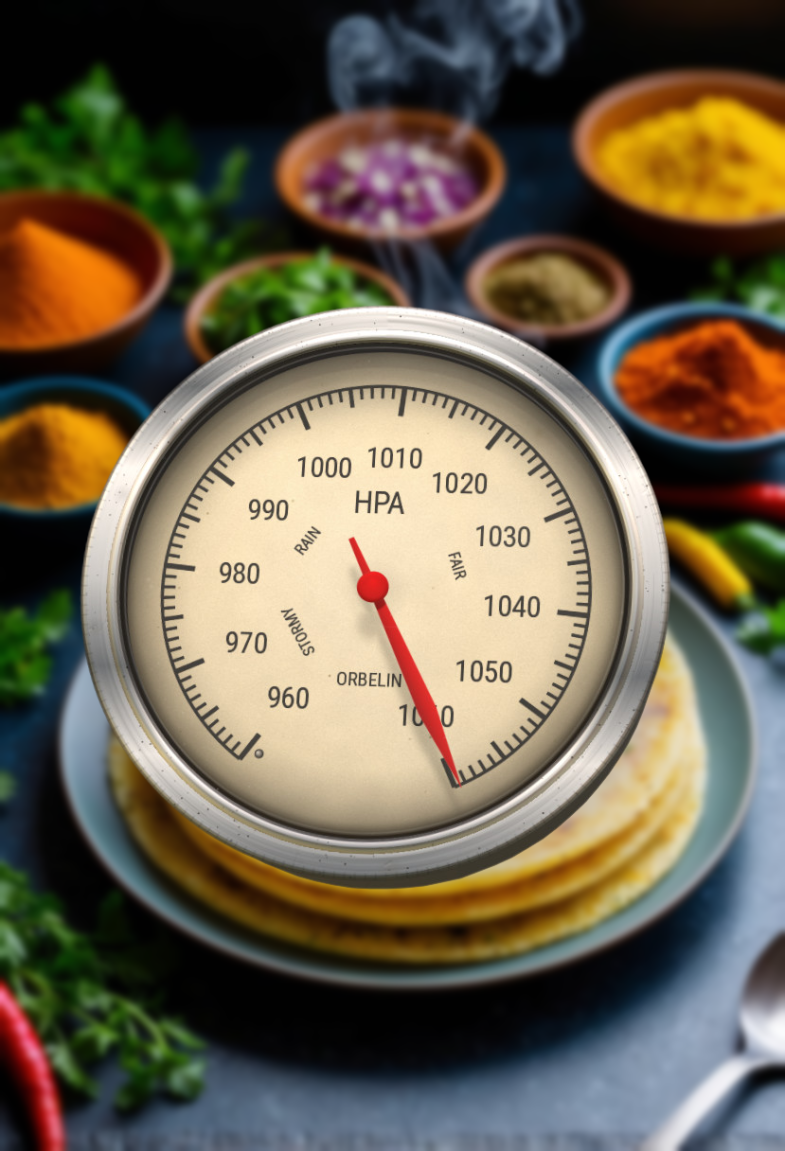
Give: 1059.5 hPa
